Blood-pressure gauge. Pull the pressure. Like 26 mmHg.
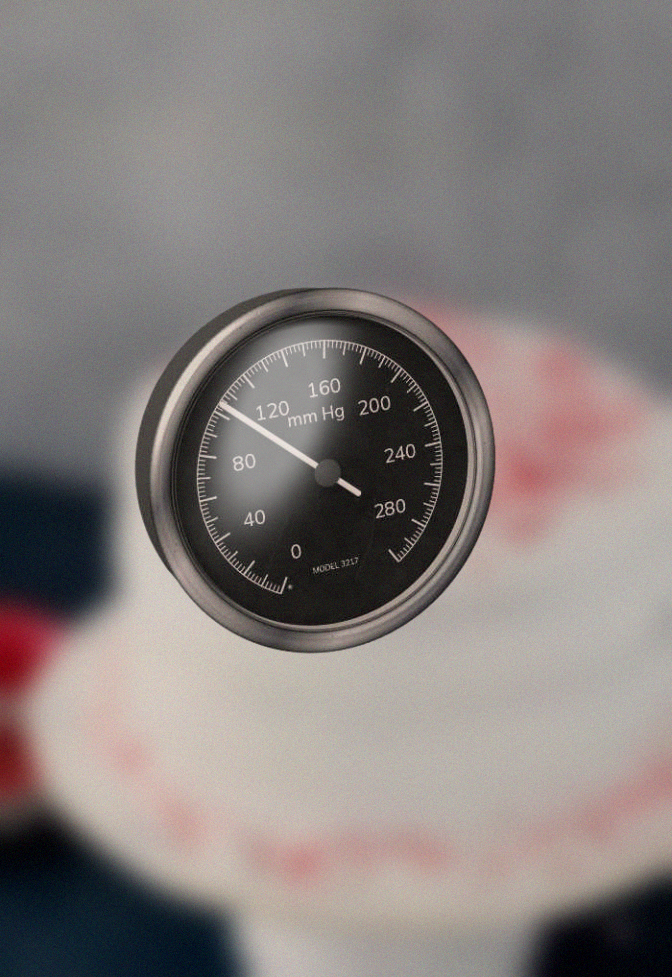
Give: 104 mmHg
